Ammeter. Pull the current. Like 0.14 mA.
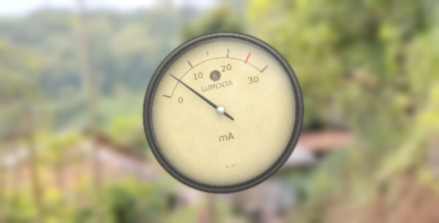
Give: 5 mA
